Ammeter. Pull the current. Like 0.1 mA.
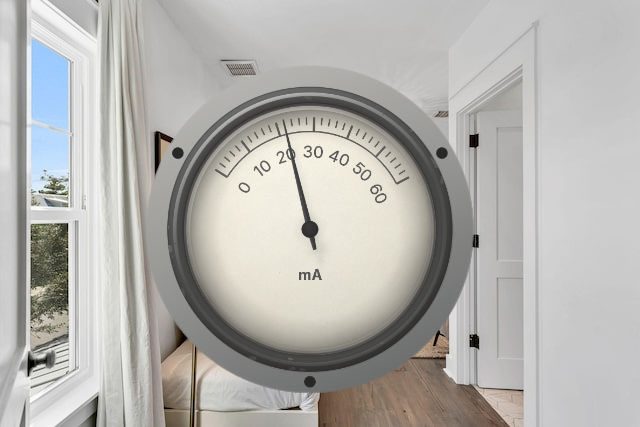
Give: 22 mA
